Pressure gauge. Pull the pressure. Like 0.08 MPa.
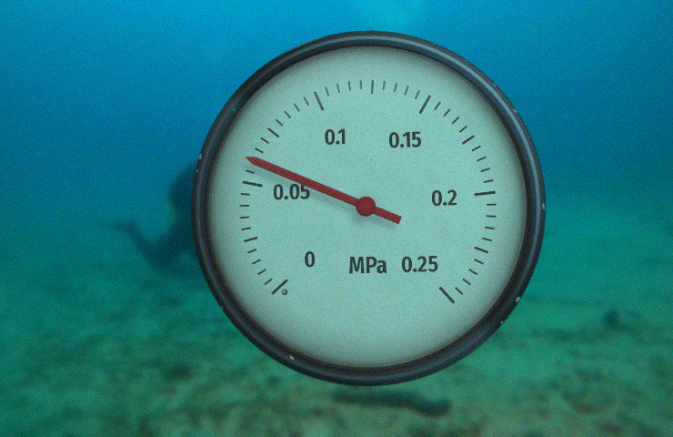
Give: 0.06 MPa
